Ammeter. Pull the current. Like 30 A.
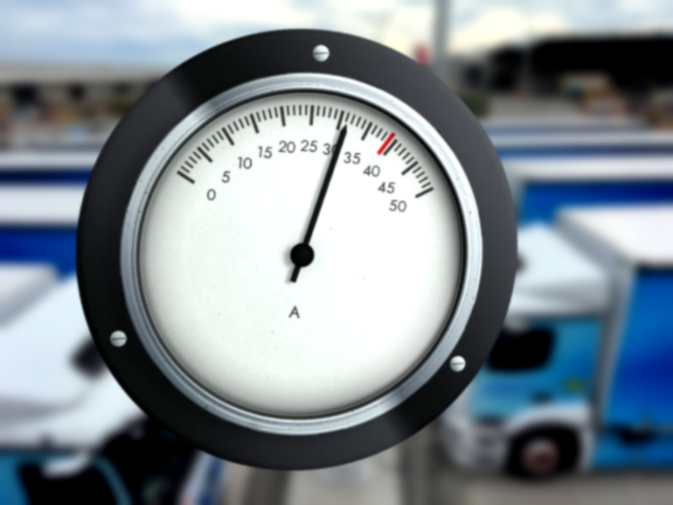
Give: 31 A
